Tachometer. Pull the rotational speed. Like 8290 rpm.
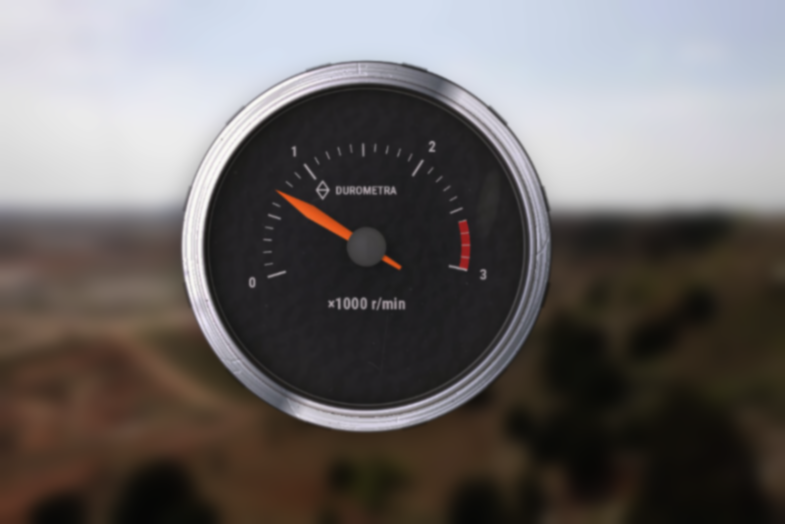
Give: 700 rpm
